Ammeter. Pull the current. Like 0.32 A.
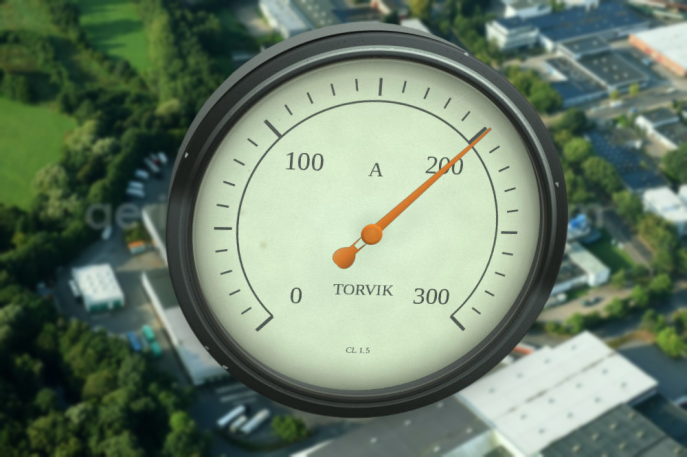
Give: 200 A
